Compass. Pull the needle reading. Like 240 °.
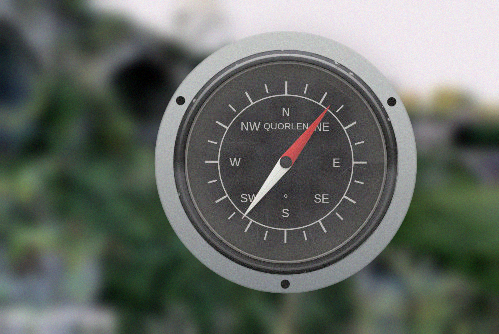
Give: 37.5 °
